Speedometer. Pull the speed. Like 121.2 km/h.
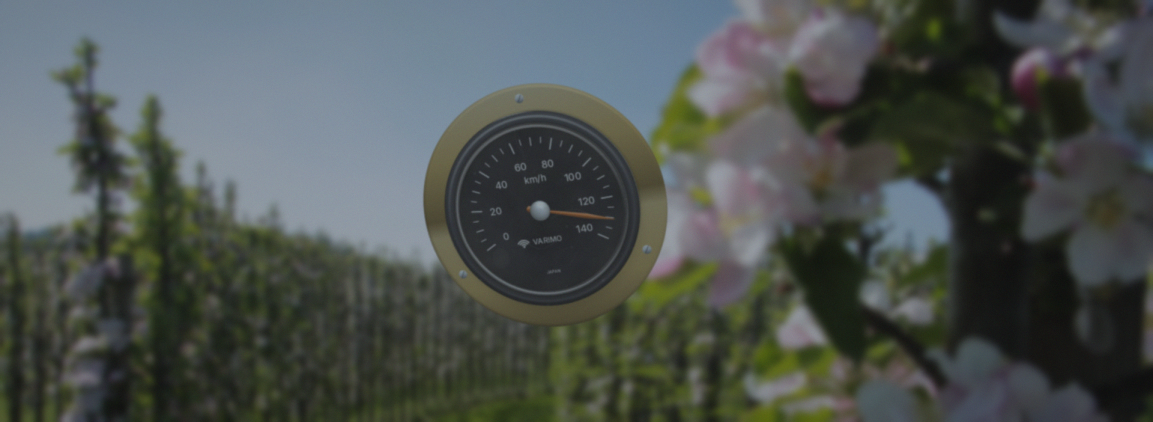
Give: 130 km/h
